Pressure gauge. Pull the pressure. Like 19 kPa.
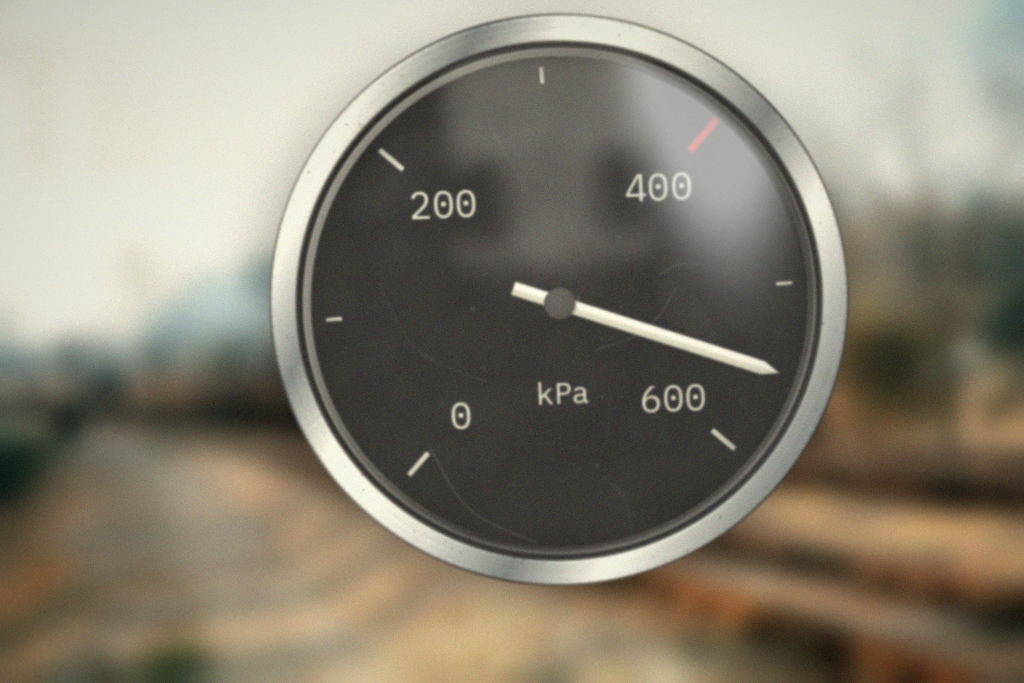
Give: 550 kPa
